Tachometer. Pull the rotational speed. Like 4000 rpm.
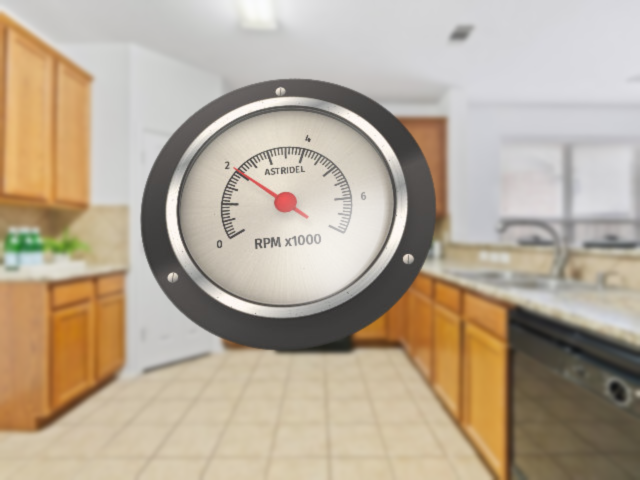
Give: 2000 rpm
